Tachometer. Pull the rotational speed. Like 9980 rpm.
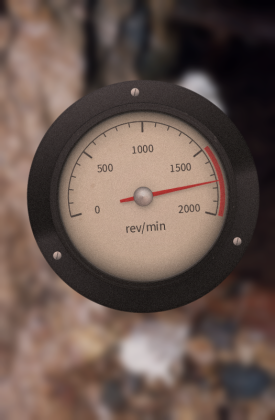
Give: 1750 rpm
